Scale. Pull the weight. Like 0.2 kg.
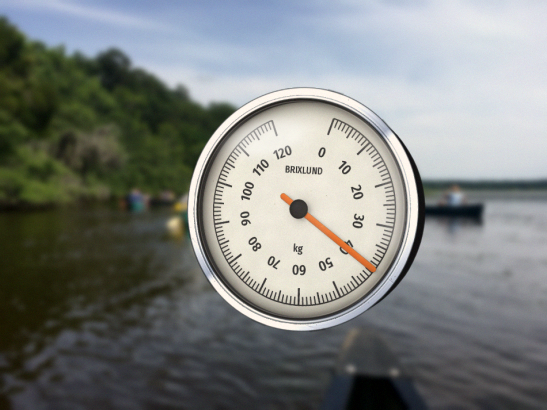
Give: 40 kg
